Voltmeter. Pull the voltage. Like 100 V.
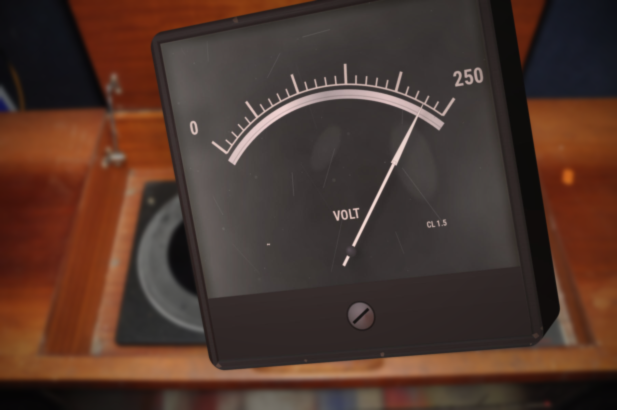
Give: 230 V
